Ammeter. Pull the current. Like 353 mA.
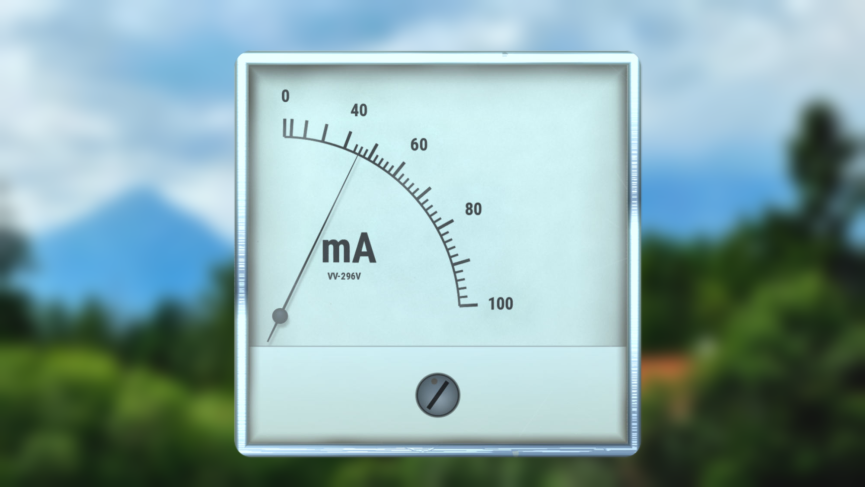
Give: 46 mA
